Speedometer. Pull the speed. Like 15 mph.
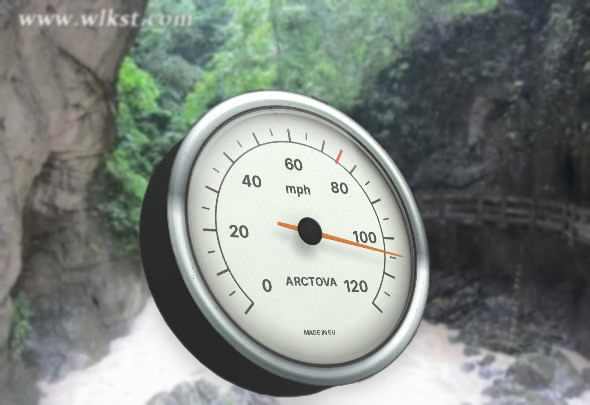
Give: 105 mph
